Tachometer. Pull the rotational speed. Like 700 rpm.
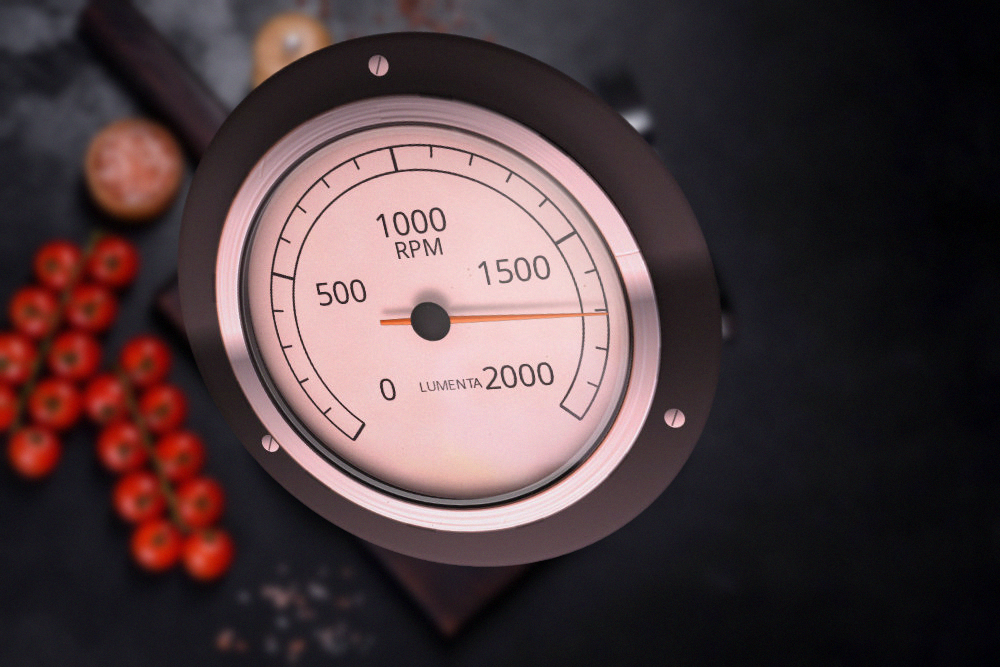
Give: 1700 rpm
